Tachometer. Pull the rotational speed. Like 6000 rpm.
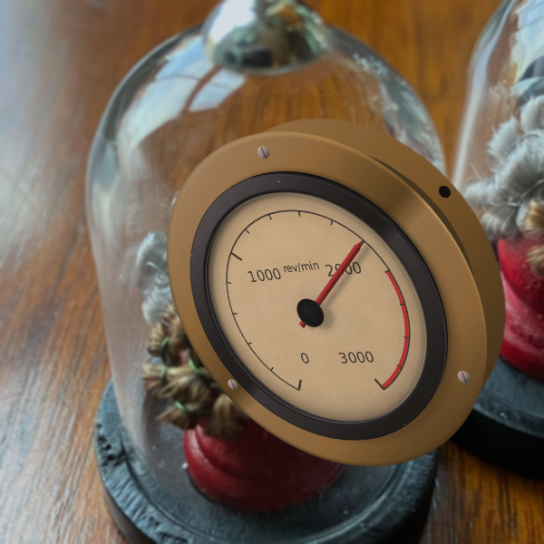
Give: 2000 rpm
